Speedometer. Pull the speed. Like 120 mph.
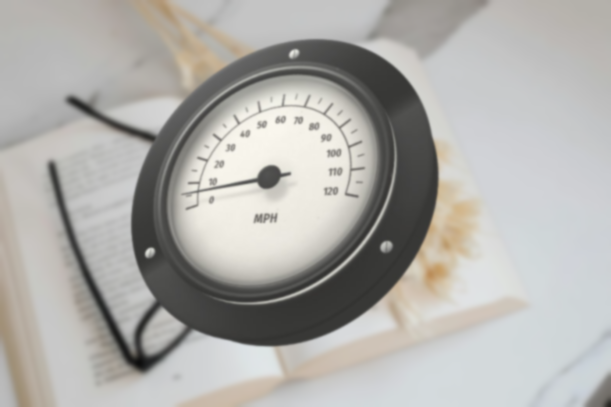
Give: 5 mph
